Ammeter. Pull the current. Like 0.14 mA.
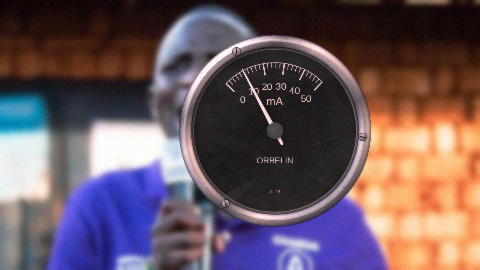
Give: 10 mA
